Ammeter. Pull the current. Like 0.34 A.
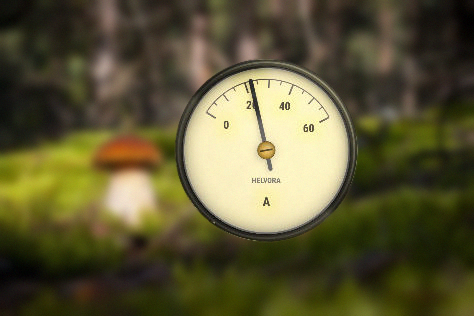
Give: 22.5 A
